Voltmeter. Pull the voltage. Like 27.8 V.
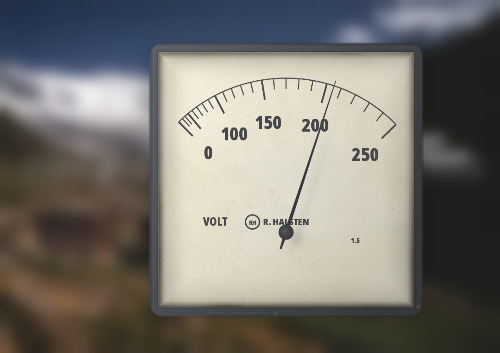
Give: 205 V
